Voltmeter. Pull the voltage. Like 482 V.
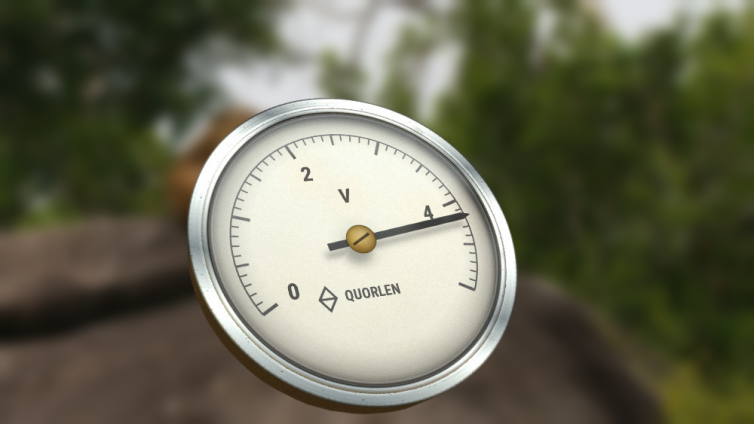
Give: 4.2 V
